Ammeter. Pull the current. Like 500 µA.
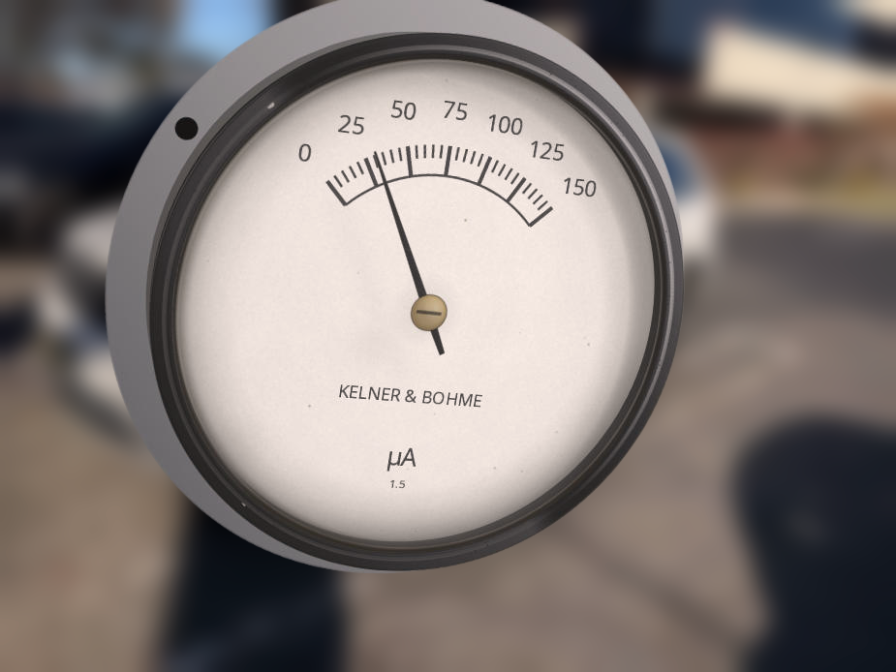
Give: 30 µA
